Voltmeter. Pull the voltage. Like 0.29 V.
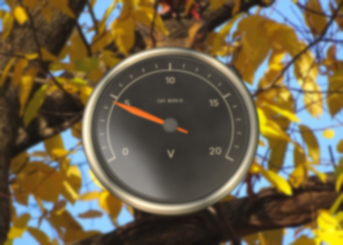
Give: 4.5 V
